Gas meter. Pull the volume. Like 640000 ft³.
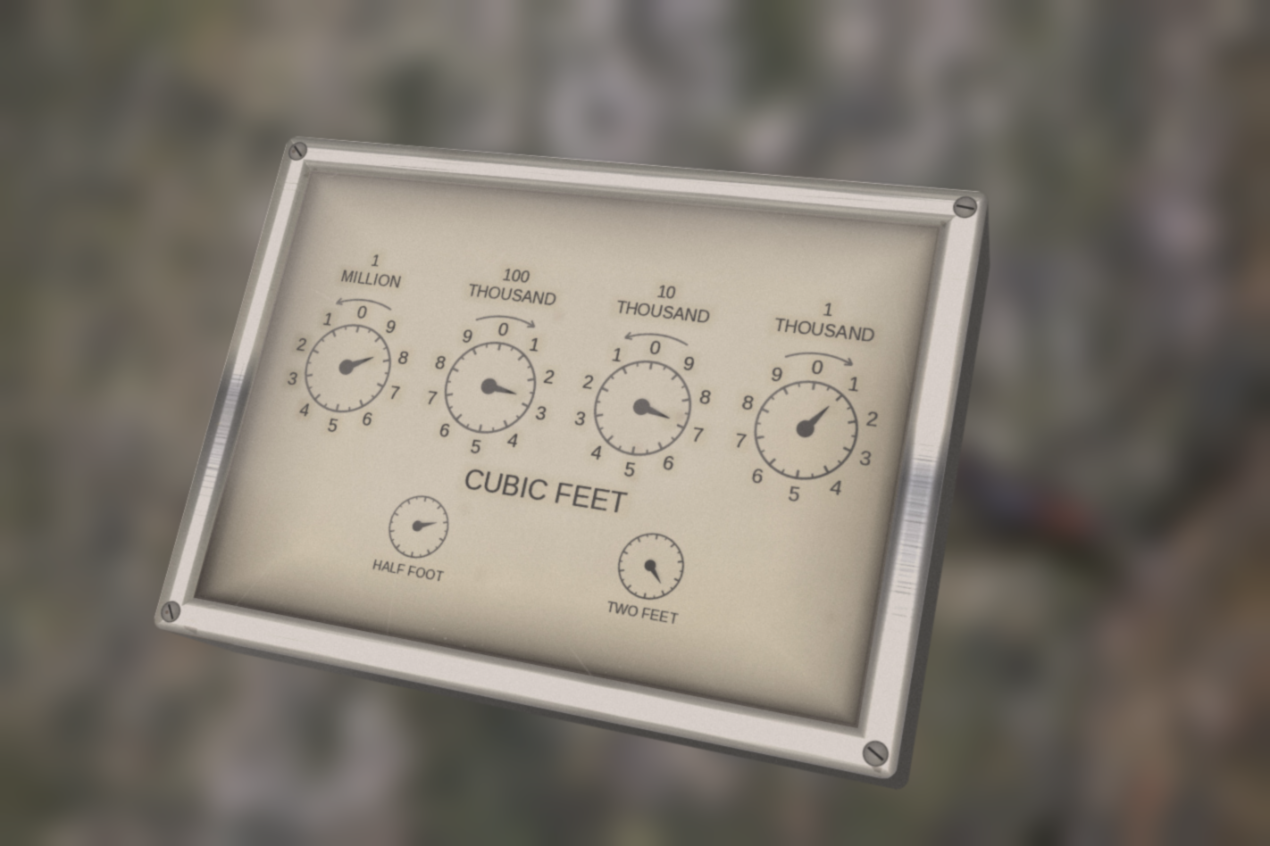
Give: 827100 ft³
